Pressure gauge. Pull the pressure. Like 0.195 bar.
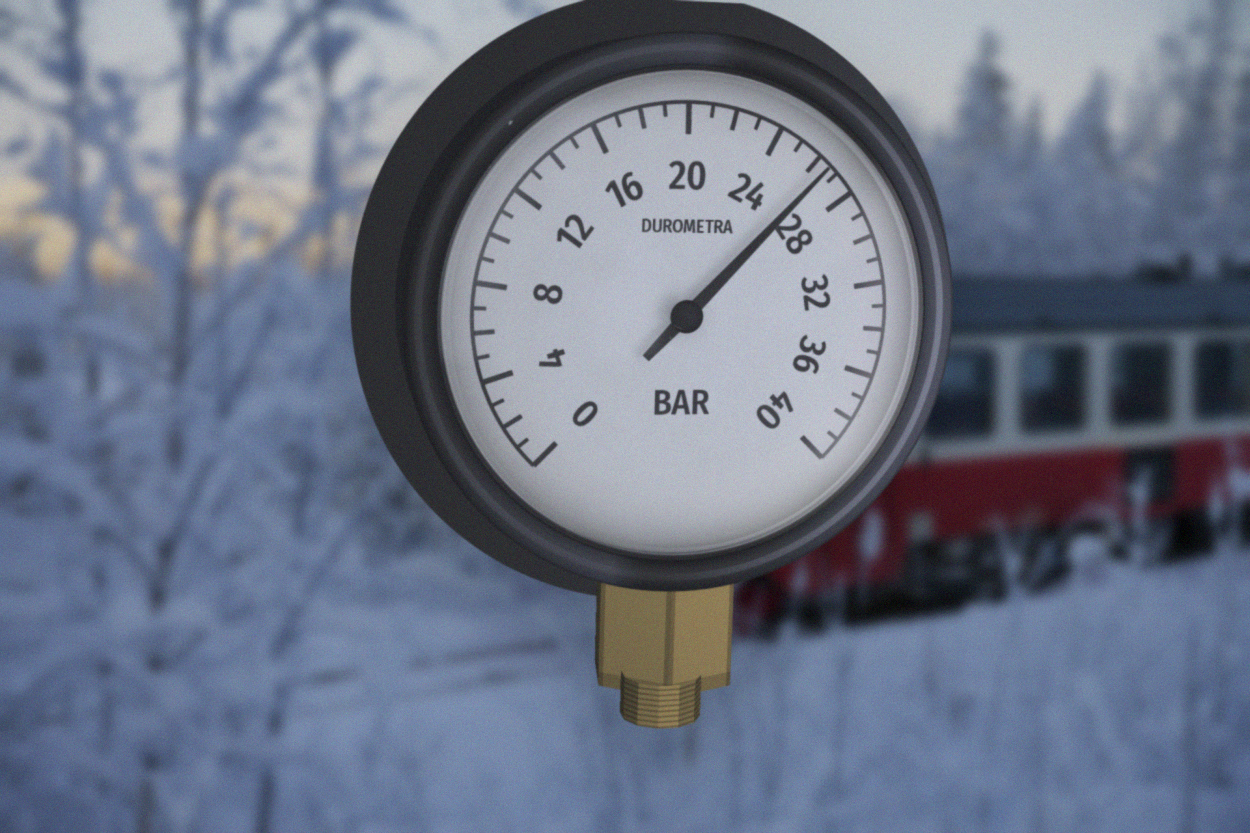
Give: 26.5 bar
